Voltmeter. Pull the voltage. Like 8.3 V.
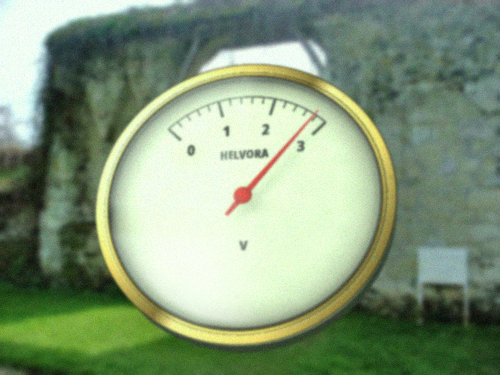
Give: 2.8 V
